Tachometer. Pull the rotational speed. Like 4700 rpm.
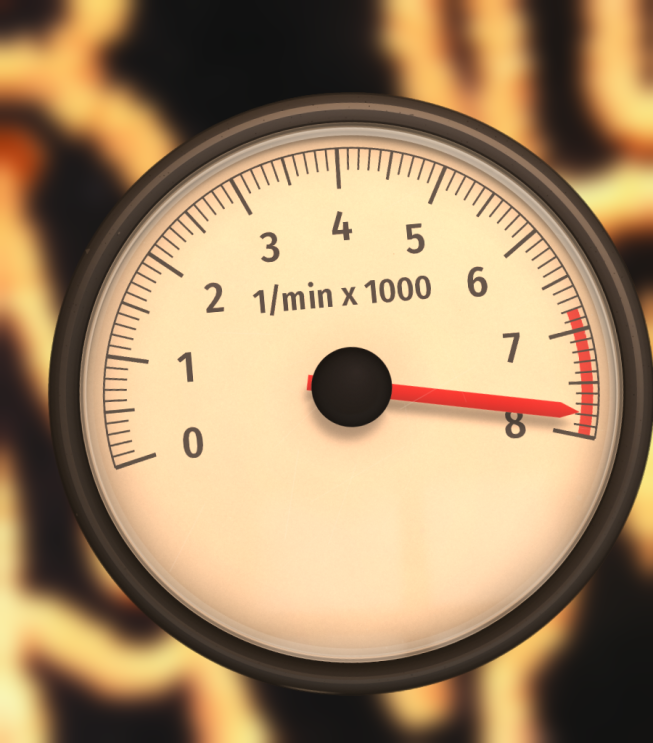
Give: 7800 rpm
